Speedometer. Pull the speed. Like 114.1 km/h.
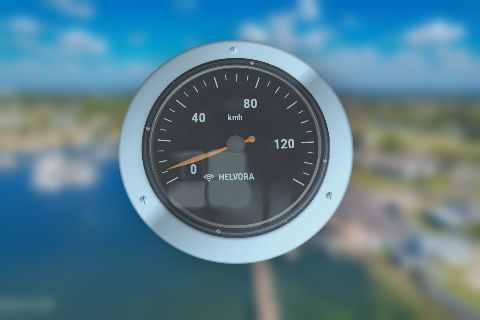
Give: 5 km/h
